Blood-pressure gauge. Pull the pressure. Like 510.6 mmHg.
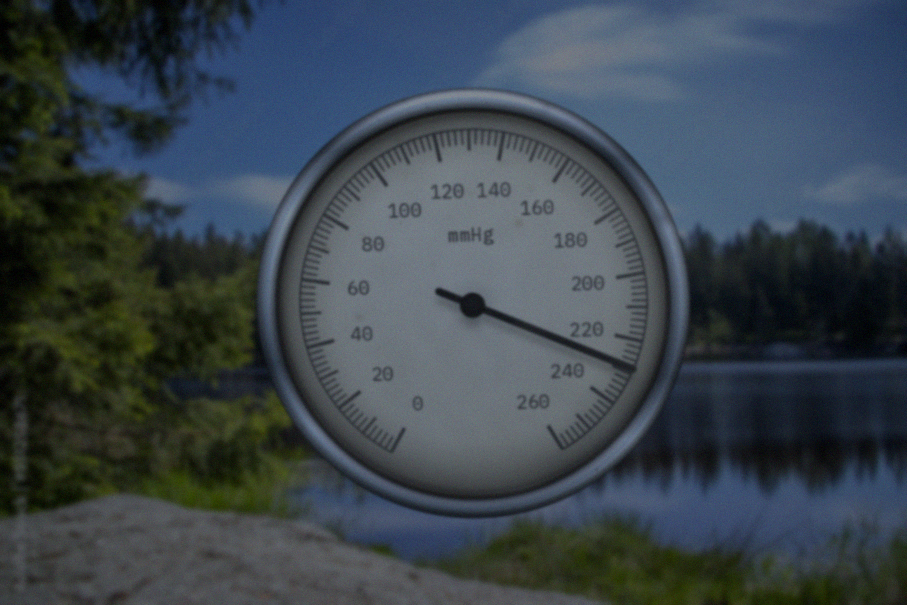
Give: 228 mmHg
